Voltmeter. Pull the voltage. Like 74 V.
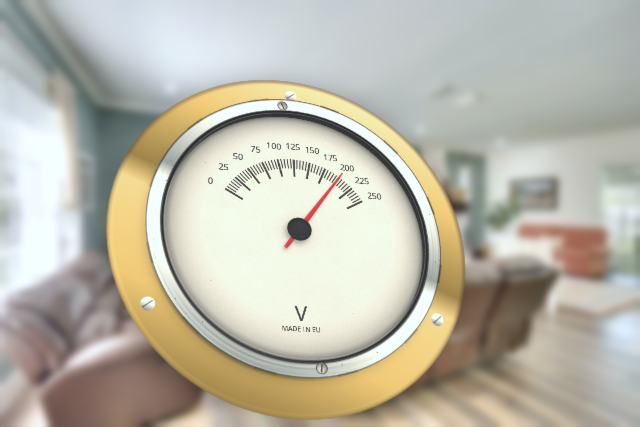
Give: 200 V
